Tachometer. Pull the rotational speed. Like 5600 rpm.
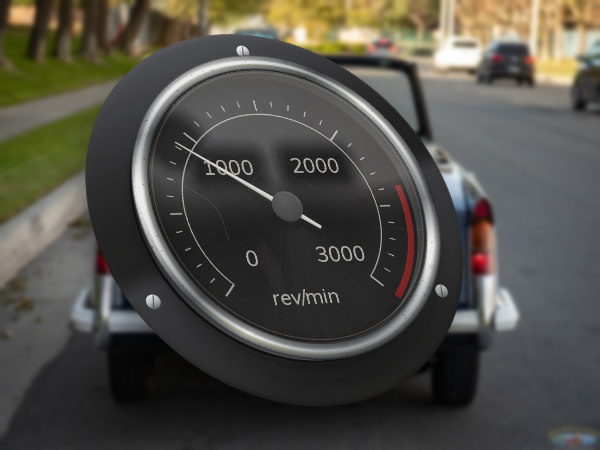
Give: 900 rpm
